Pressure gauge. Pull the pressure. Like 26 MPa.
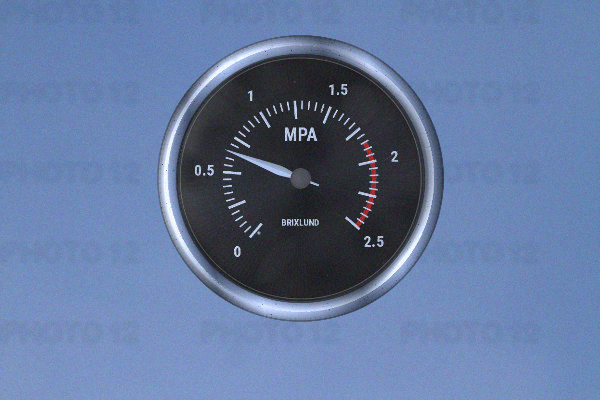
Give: 0.65 MPa
